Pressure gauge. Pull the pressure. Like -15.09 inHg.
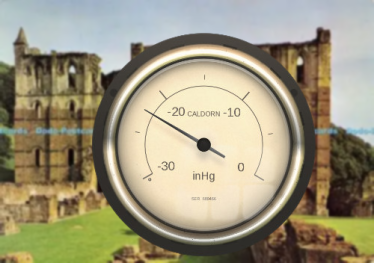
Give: -22.5 inHg
